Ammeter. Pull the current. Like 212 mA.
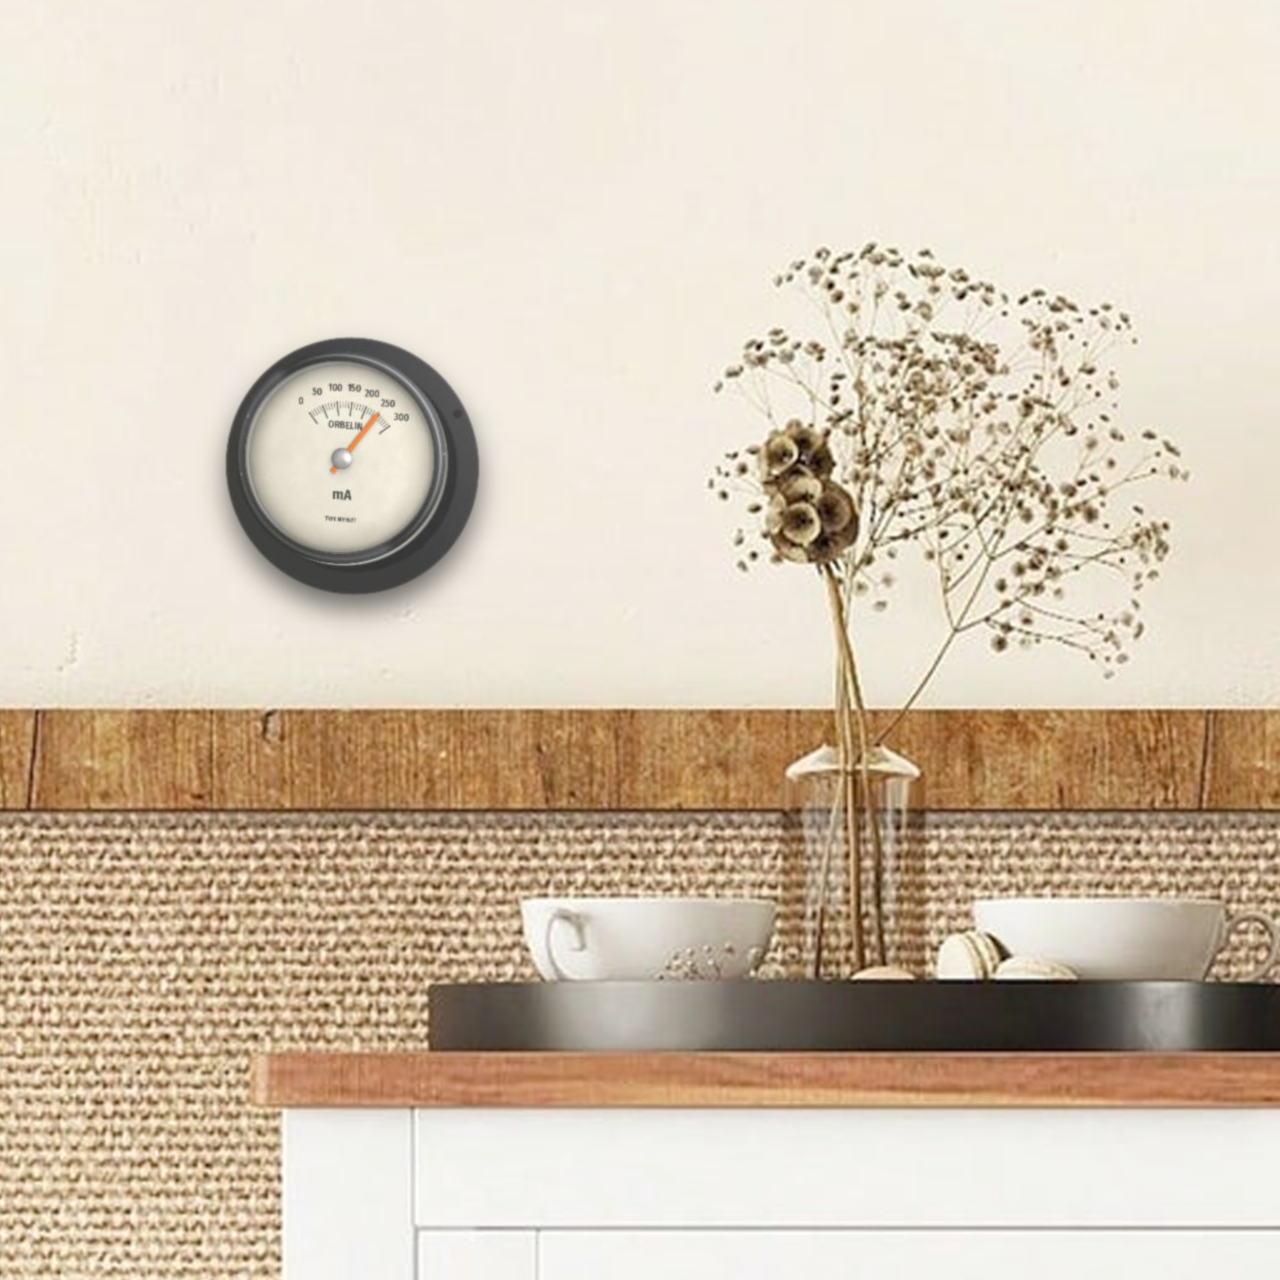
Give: 250 mA
